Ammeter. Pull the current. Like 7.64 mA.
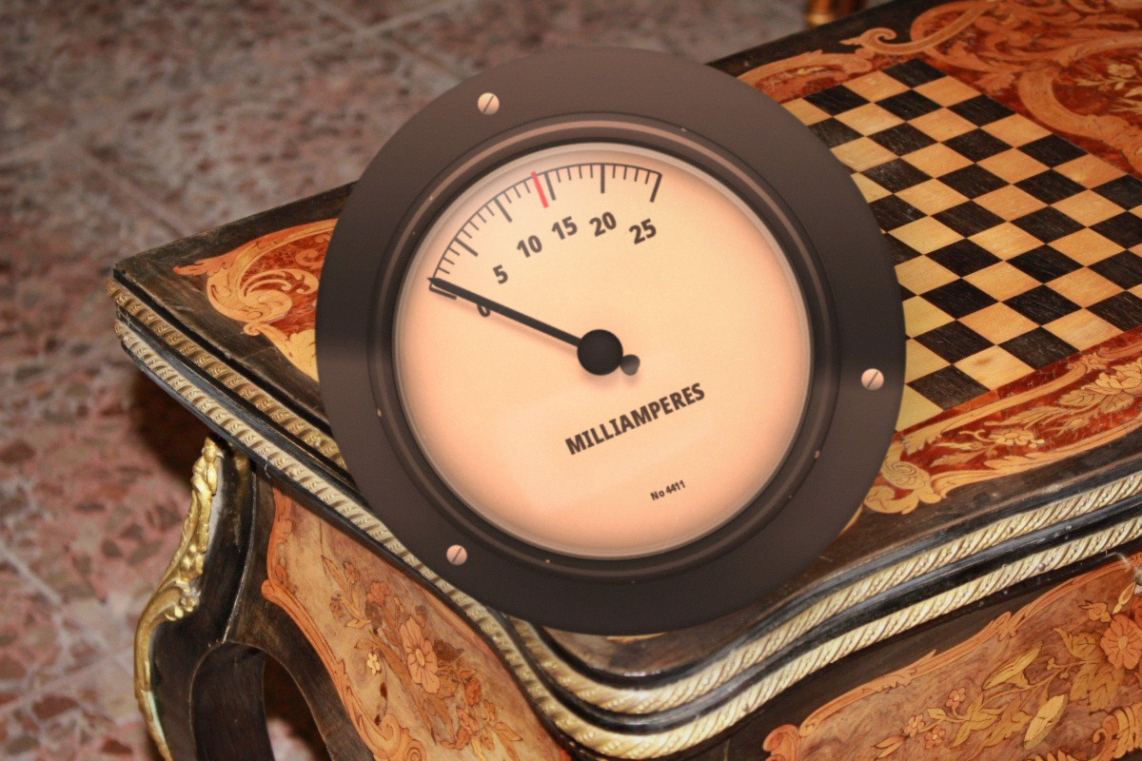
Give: 1 mA
